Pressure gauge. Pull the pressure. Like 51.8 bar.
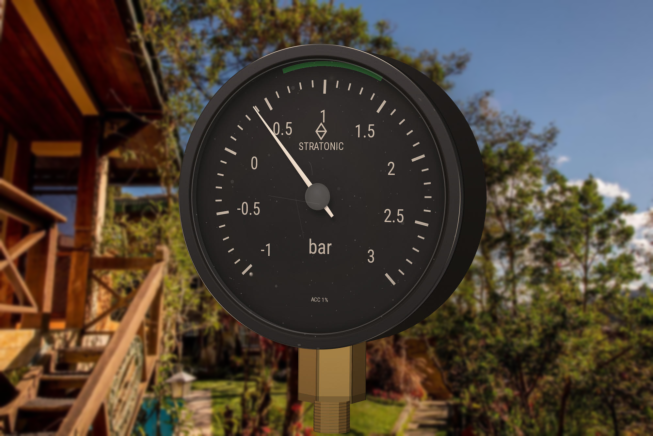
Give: 0.4 bar
